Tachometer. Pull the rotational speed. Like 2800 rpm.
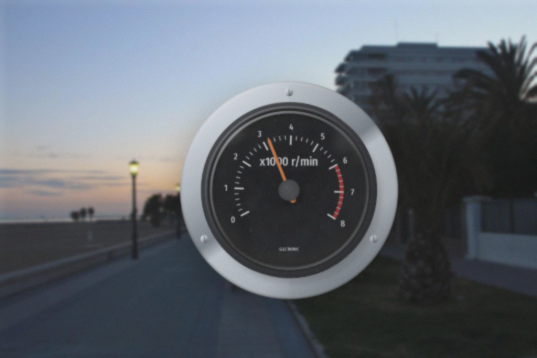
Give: 3200 rpm
